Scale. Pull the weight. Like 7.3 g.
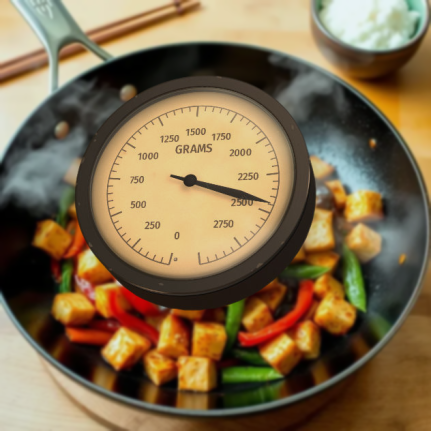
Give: 2450 g
